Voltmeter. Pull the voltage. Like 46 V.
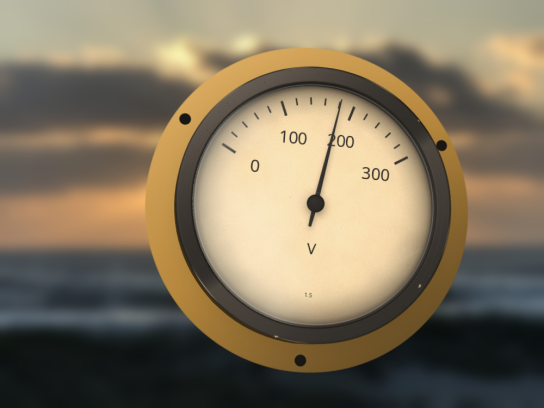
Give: 180 V
